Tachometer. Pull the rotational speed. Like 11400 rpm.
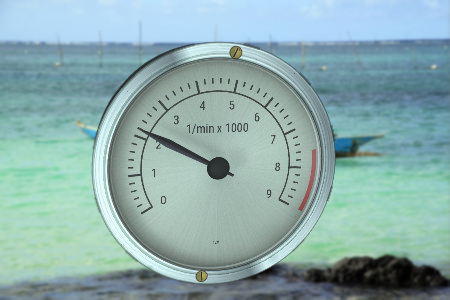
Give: 2200 rpm
